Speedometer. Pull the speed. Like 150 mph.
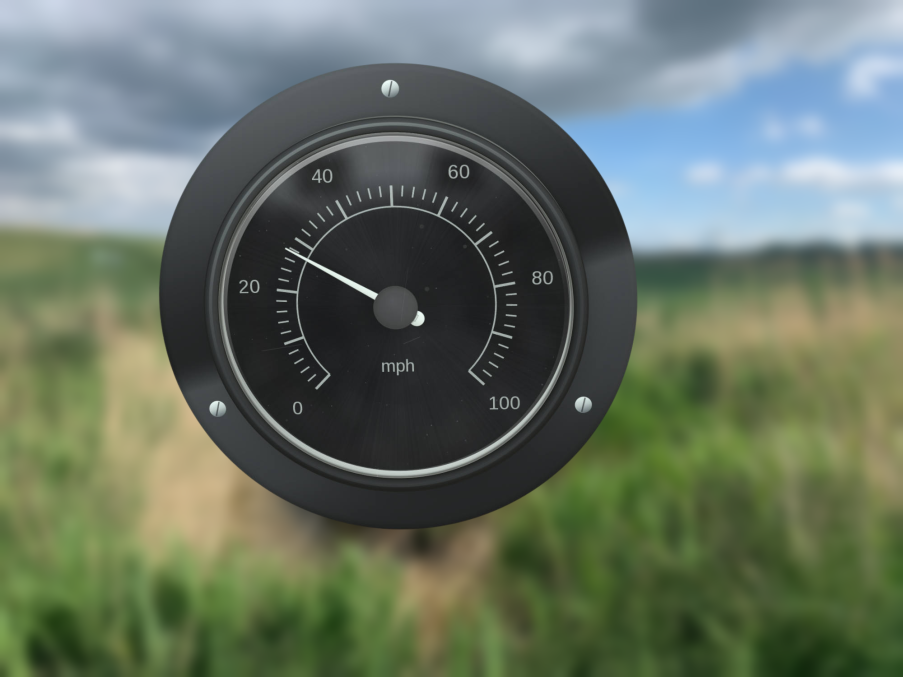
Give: 28 mph
